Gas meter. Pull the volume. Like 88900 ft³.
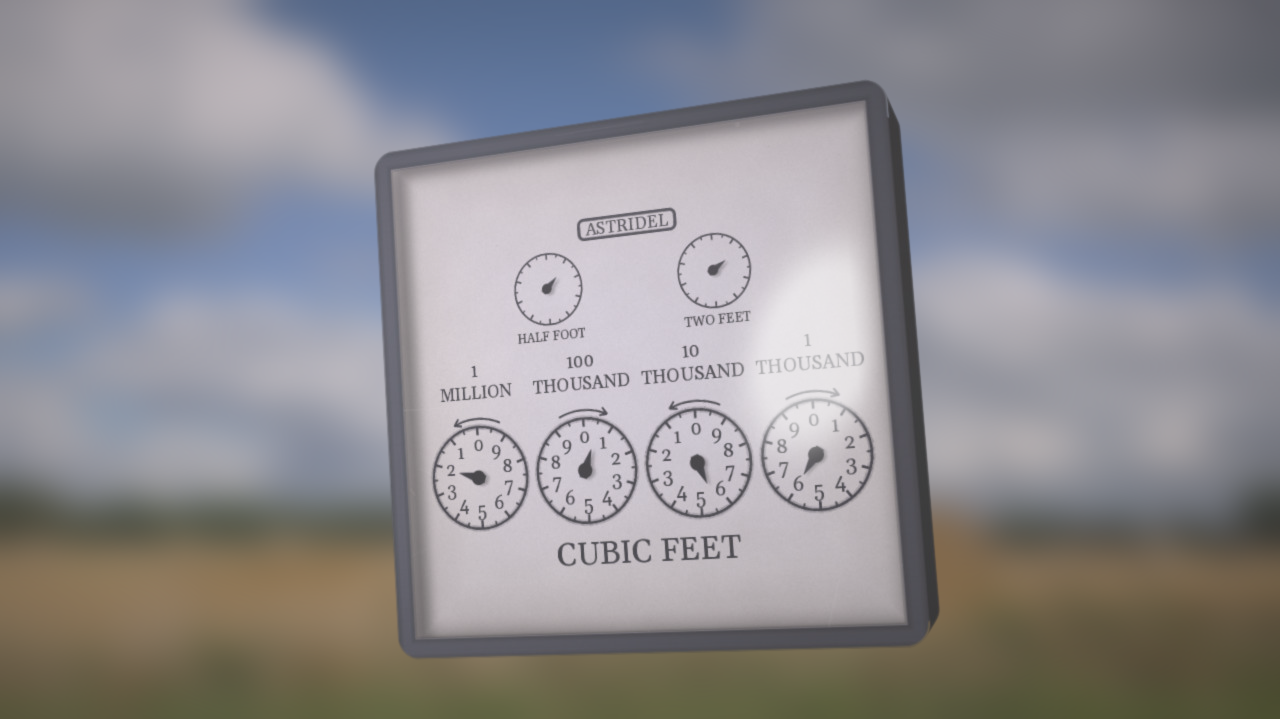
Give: 205600 ft³
